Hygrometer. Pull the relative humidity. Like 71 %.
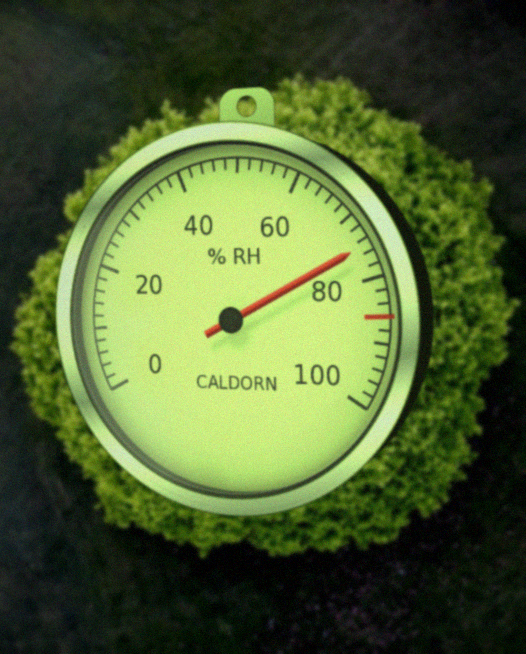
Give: 75 %
